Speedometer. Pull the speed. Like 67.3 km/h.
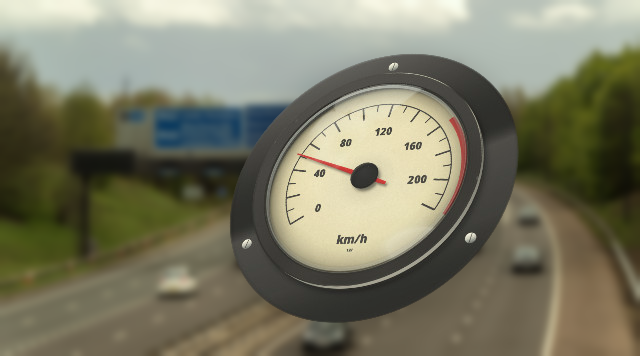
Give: 50 km/h
